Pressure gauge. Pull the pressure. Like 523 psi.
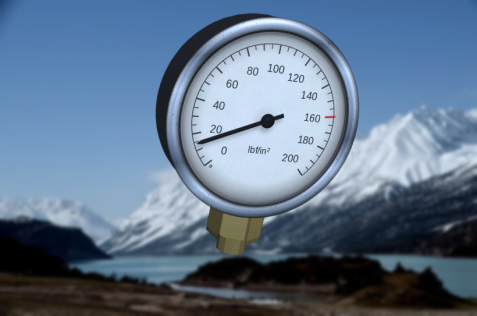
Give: 15 psi
